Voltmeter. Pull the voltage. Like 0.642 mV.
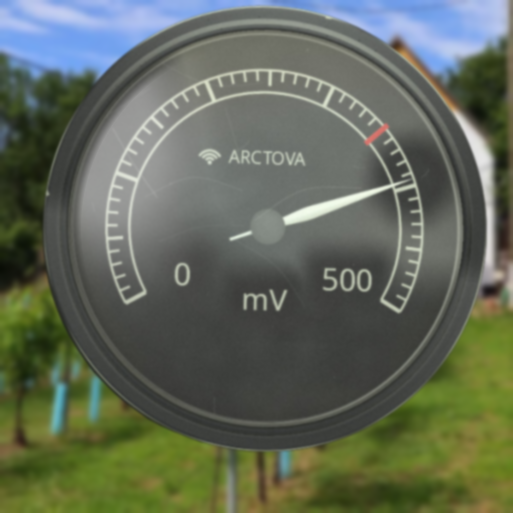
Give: 395 mV
